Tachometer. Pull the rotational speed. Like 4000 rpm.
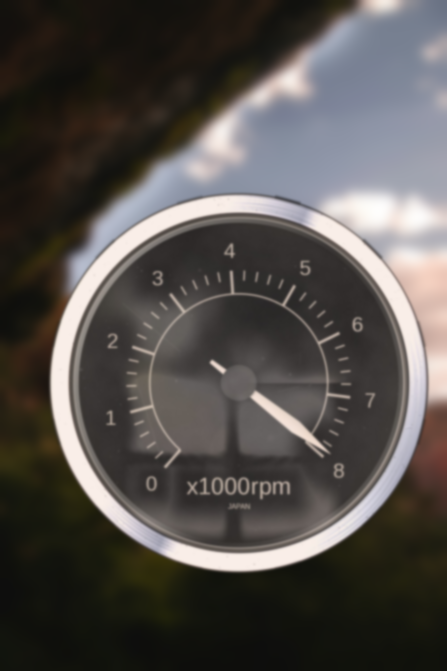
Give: 7900 rpm
